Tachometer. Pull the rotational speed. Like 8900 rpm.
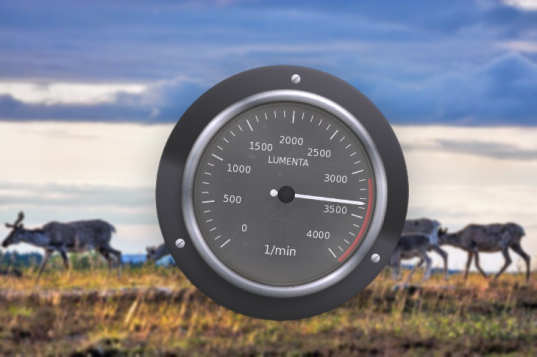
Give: 3350 rpm
